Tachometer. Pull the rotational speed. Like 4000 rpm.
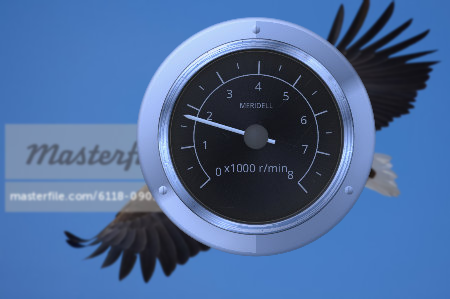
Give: 1750 rpm
